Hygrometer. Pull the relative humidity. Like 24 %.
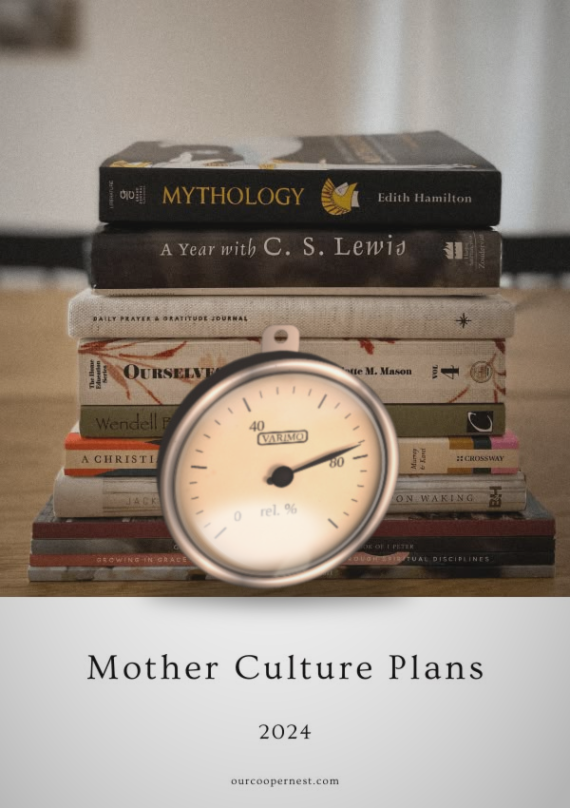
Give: 76 %
